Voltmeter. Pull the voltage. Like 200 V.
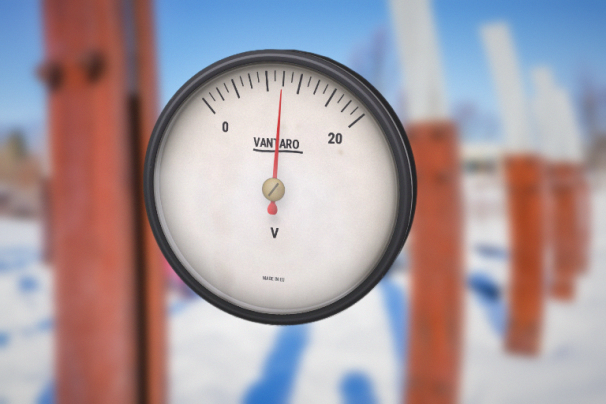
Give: 10 V
